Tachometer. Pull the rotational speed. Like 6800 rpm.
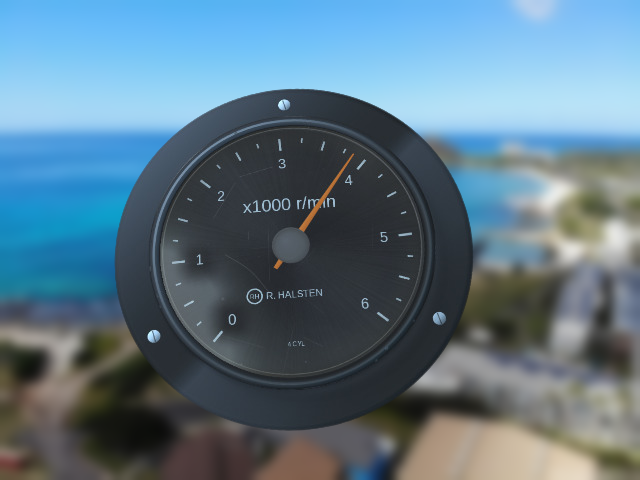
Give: 3875 rpm
